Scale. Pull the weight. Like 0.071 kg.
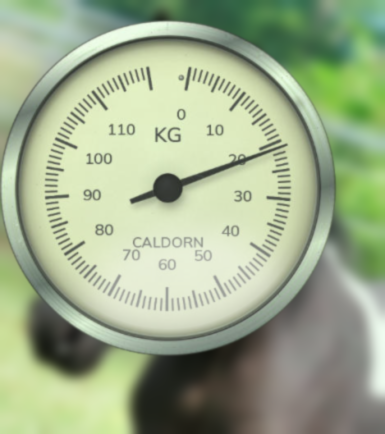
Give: 21 kg
